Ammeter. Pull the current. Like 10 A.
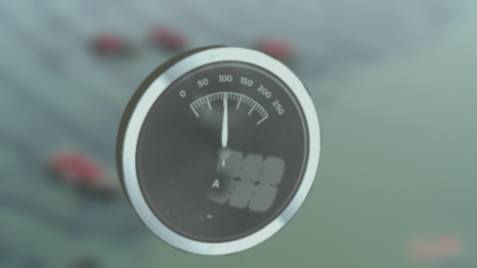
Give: 100 A
